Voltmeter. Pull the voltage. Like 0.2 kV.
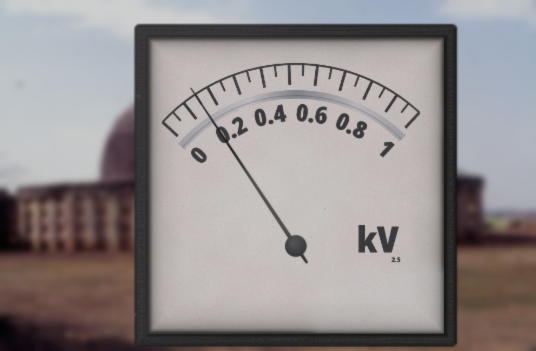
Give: 0.15 kV
